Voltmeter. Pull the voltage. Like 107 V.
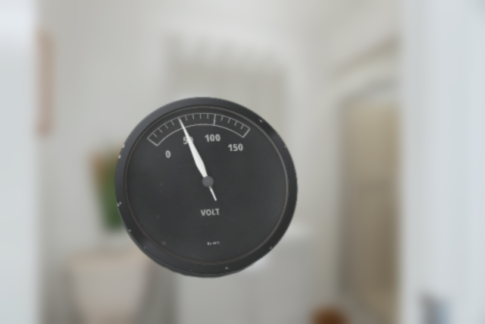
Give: 50 V
